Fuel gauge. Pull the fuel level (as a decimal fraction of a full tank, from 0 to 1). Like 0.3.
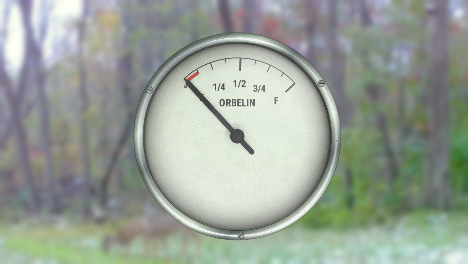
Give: 0
